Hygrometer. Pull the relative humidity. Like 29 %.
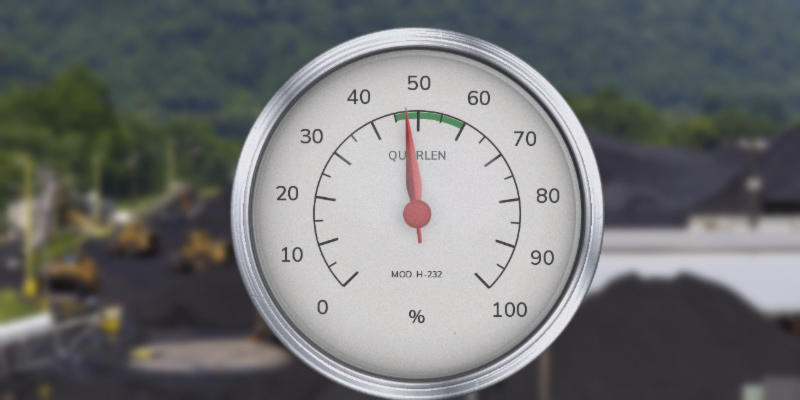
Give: 47.5 %
